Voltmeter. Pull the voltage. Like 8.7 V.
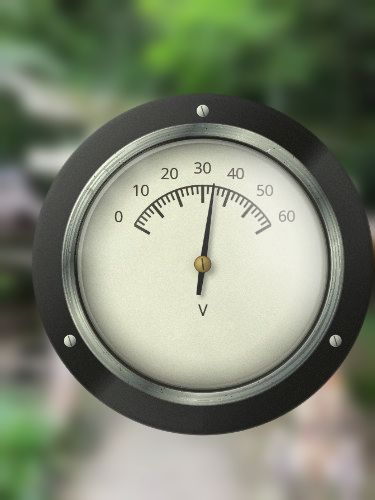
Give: 34 V
